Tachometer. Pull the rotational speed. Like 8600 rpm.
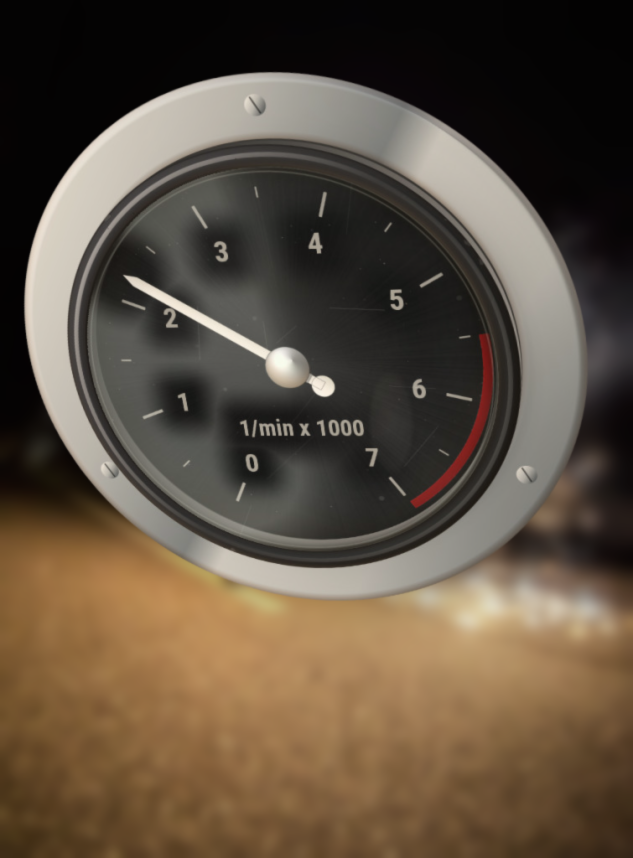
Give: 2250 rpm
